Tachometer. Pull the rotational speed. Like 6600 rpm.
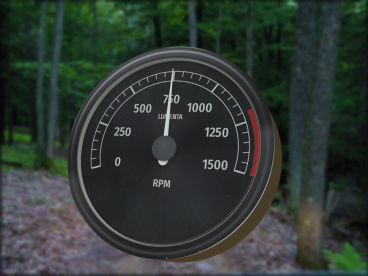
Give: 750 rpm
